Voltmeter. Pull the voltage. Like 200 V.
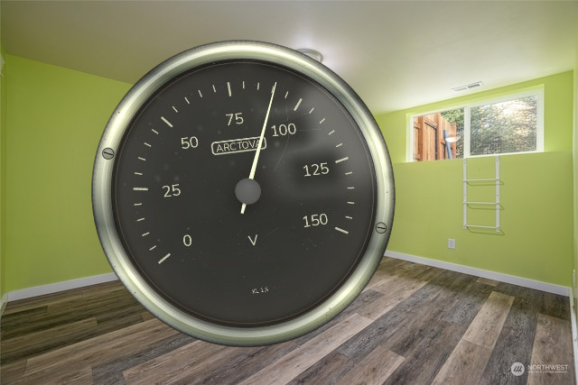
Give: 90 V
